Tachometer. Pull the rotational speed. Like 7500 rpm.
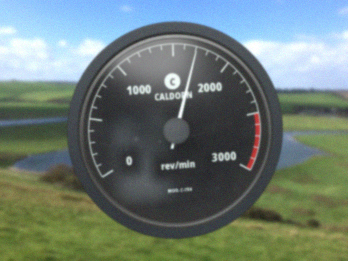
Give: 1700 rpm
